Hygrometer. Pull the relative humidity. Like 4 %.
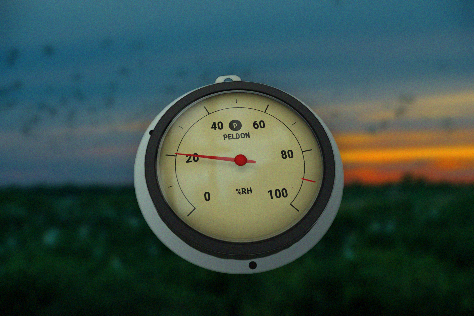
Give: 20 %
